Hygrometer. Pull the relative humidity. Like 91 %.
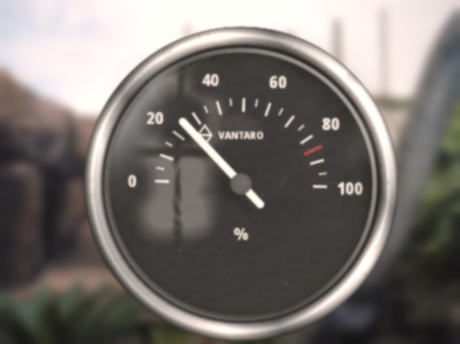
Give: 25 %
